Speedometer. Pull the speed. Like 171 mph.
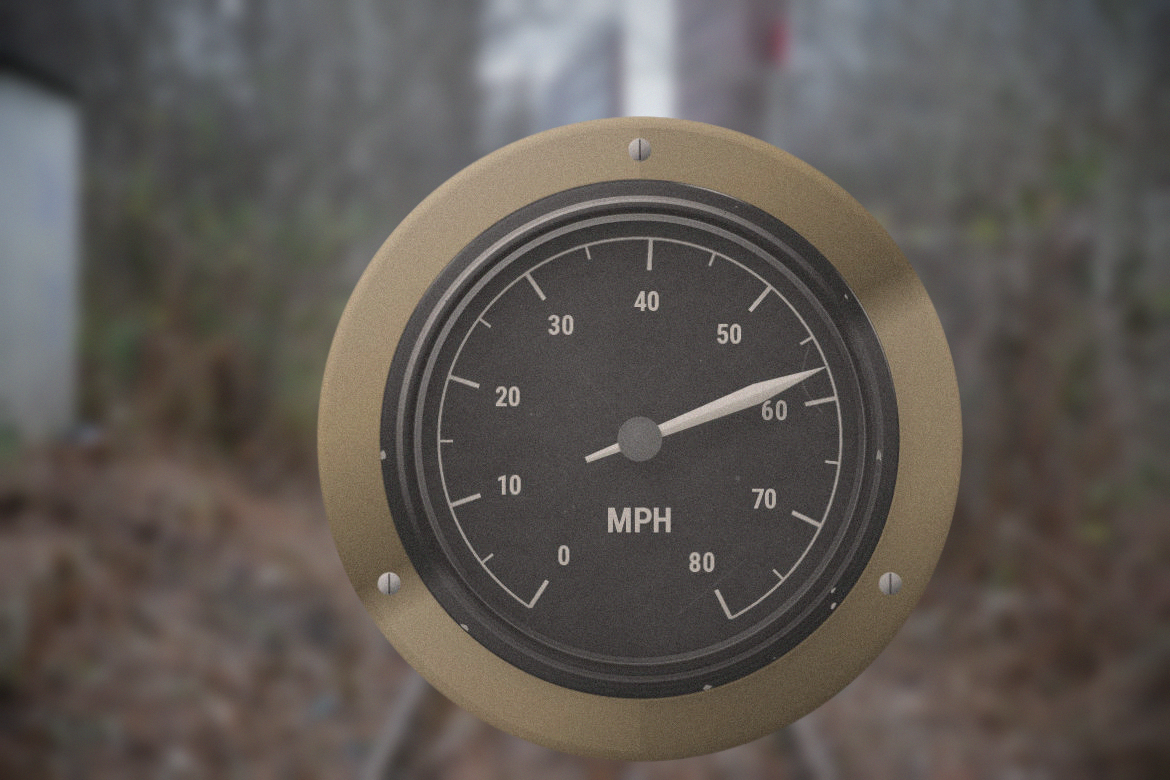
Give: 57.5 mph
